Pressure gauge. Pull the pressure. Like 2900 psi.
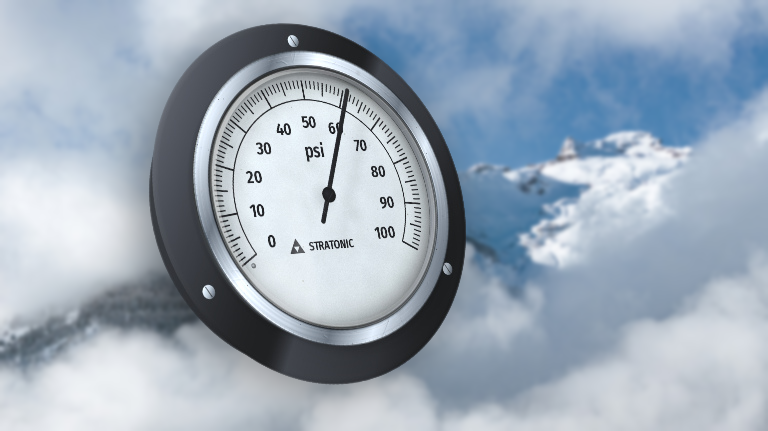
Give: 60 psi
